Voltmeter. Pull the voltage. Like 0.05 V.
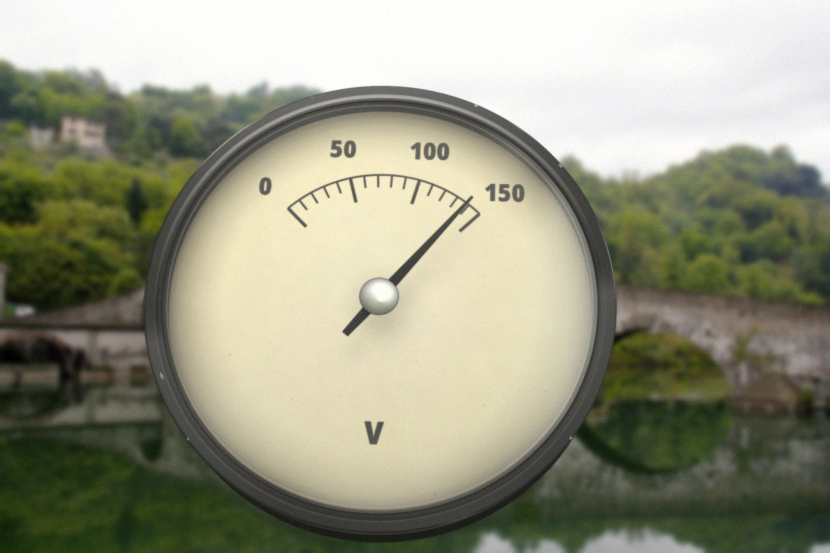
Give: 140 V
